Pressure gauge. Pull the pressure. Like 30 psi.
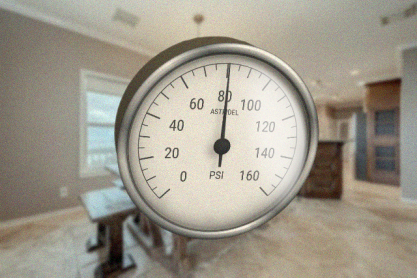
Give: 80 psi
